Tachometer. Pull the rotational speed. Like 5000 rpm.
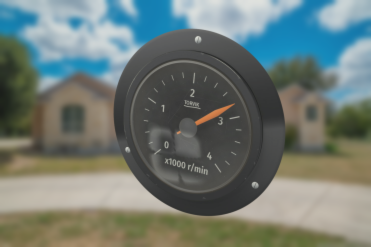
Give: 2800 rpm
